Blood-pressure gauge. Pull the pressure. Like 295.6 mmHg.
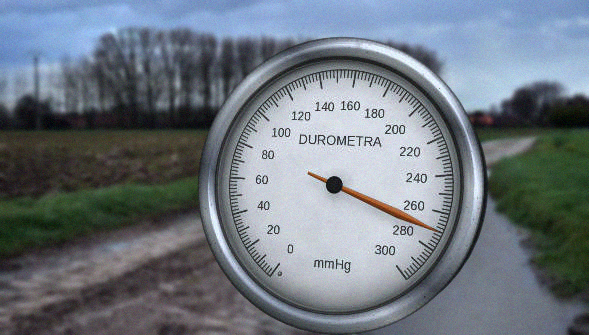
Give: 270 mmHg
